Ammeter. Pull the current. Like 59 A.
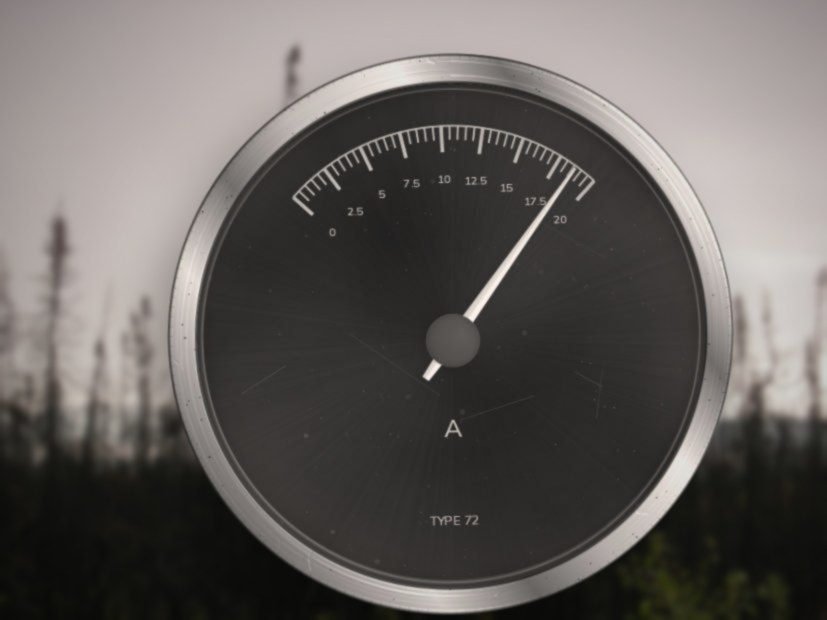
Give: 18.5 A
